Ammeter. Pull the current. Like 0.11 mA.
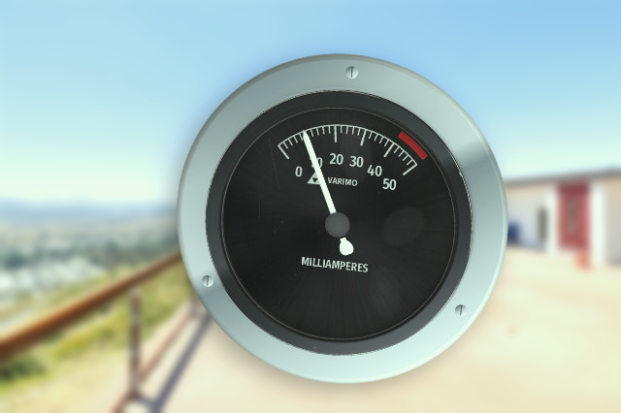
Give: 10 mA
